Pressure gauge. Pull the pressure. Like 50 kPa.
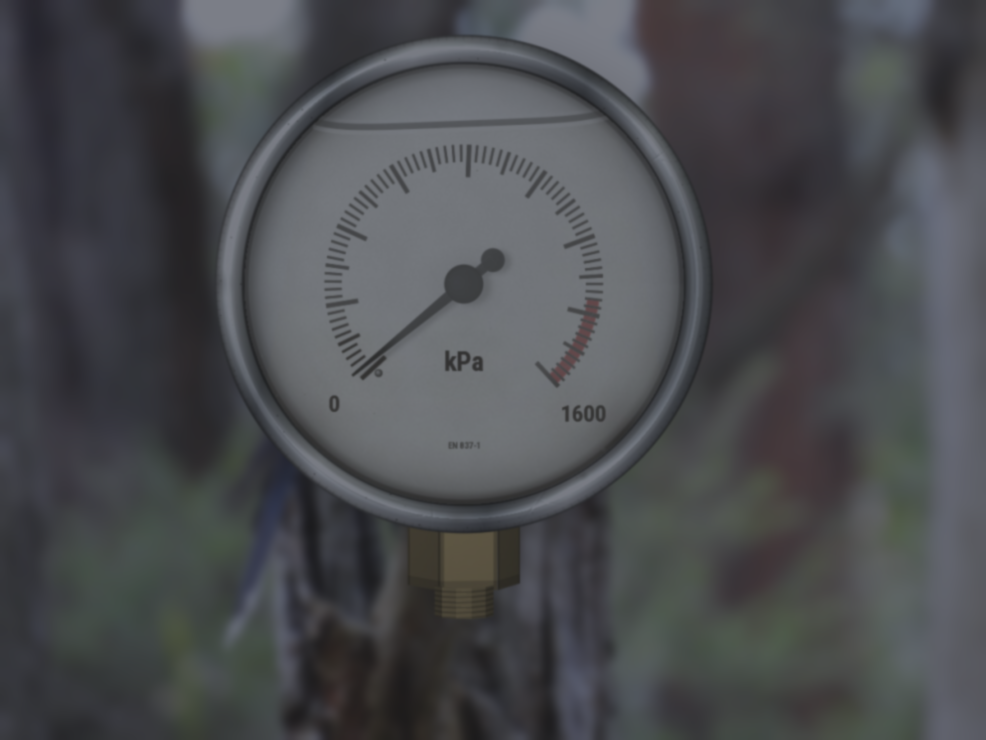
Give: 20 kPa
